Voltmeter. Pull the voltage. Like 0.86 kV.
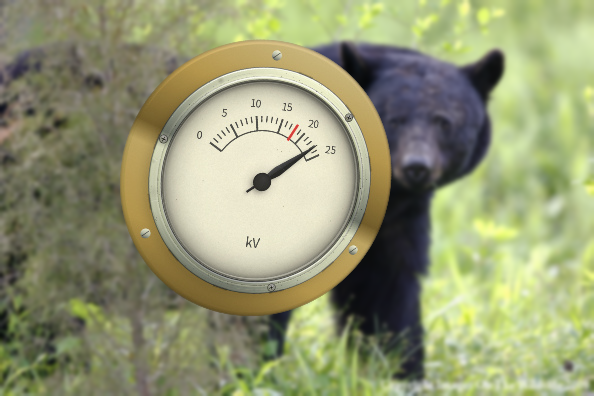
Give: 23 kV
